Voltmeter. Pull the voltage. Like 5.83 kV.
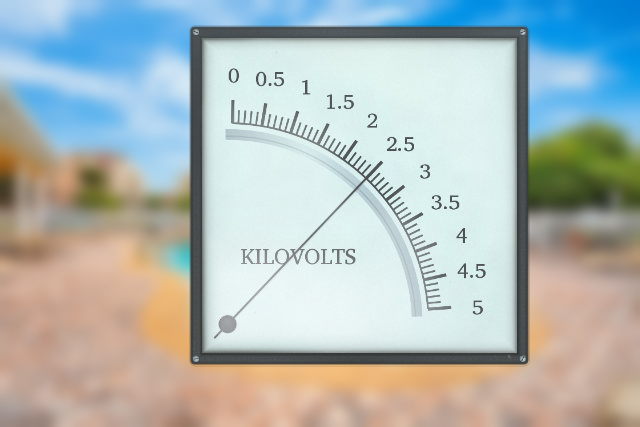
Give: 2.5 kV
